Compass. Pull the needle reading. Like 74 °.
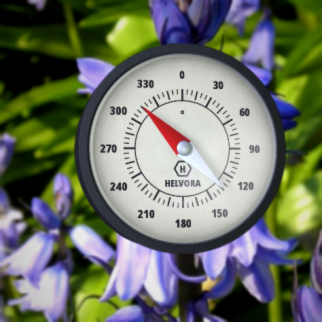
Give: 315 °
